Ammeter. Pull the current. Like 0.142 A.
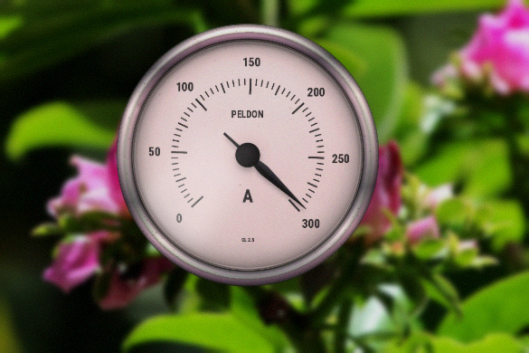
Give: 295 A
